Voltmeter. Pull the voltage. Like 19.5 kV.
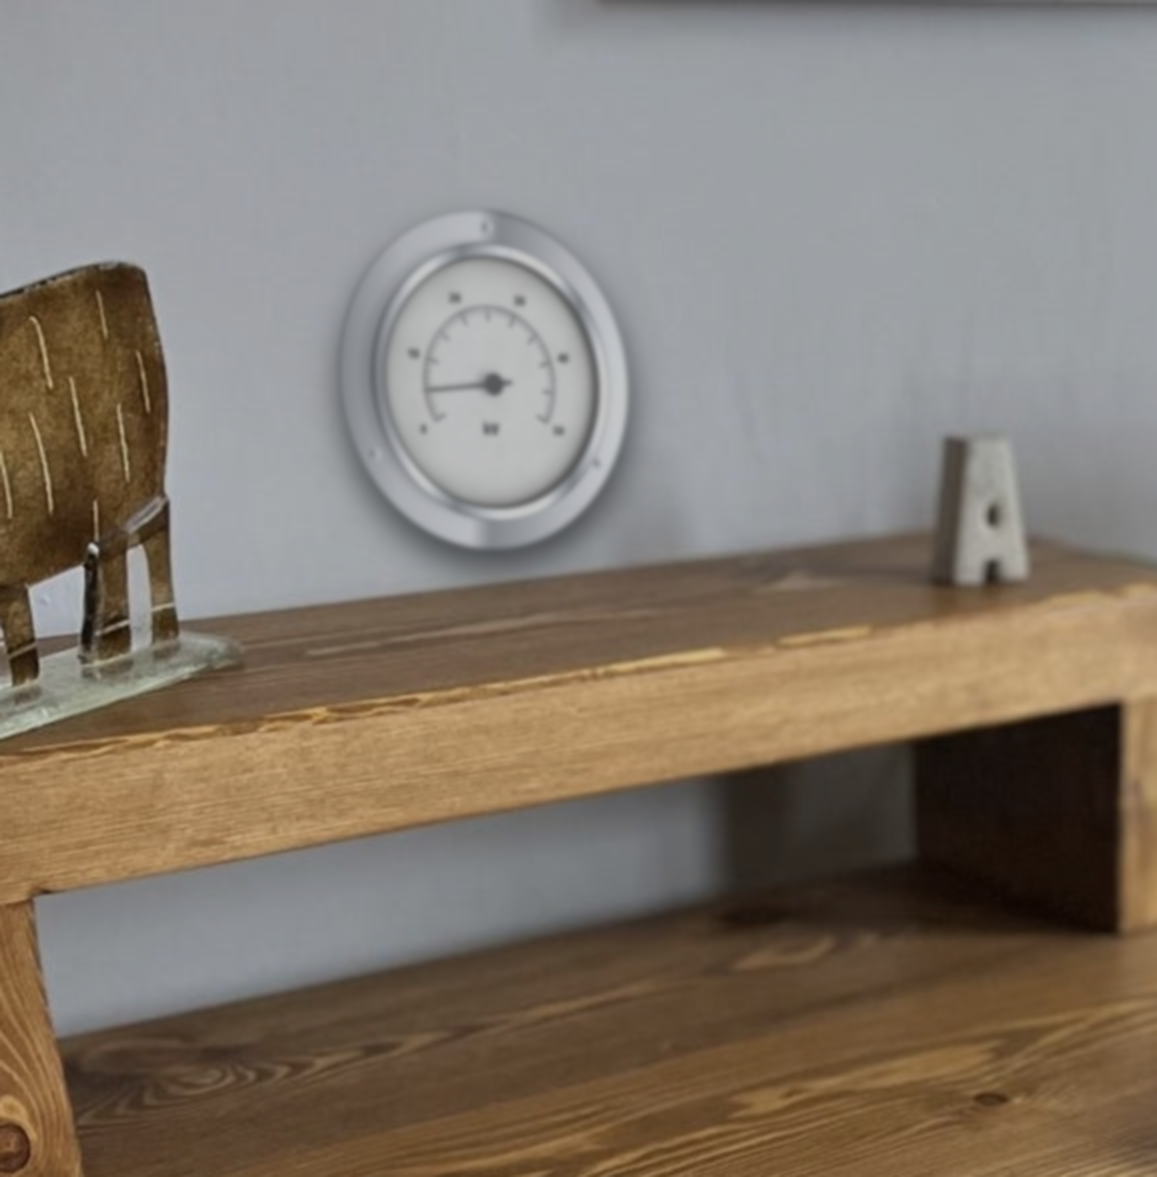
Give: 5 kV
